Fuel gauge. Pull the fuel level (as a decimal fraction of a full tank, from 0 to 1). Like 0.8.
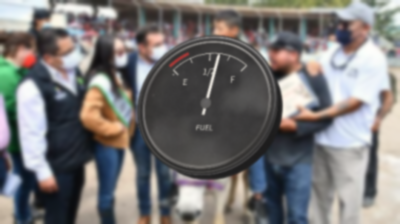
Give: 0.625
